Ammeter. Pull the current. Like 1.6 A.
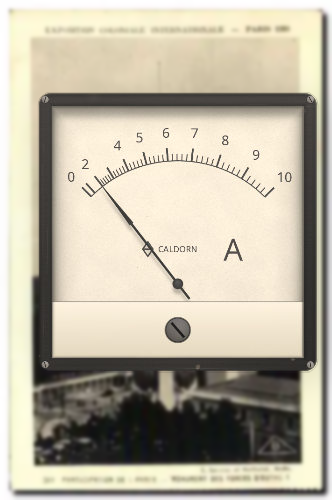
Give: 2 A
